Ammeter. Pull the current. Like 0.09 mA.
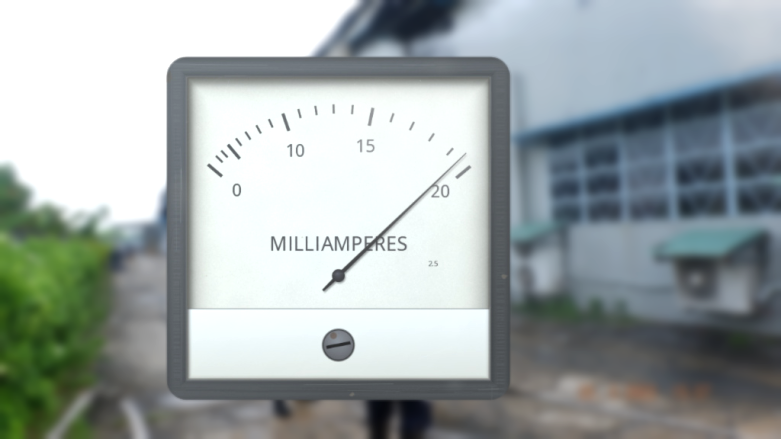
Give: 19.5 mA
